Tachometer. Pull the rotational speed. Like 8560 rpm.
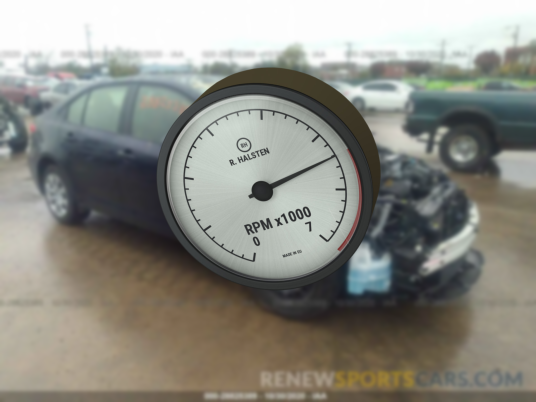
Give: 5400 rpm
